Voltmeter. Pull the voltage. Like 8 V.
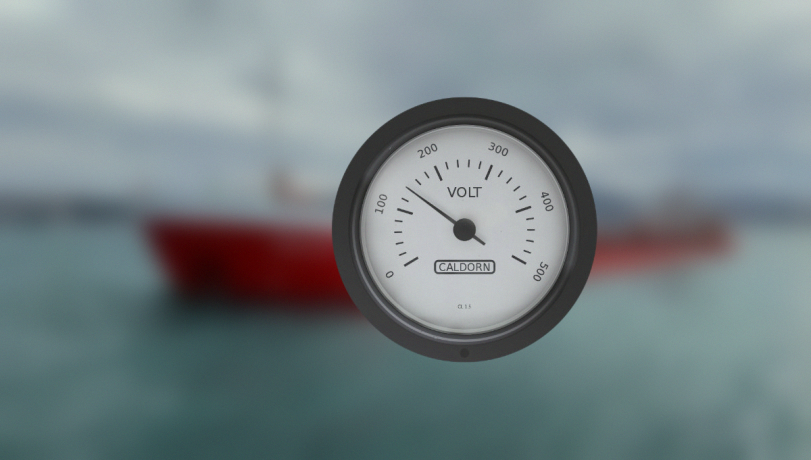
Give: 140 V
